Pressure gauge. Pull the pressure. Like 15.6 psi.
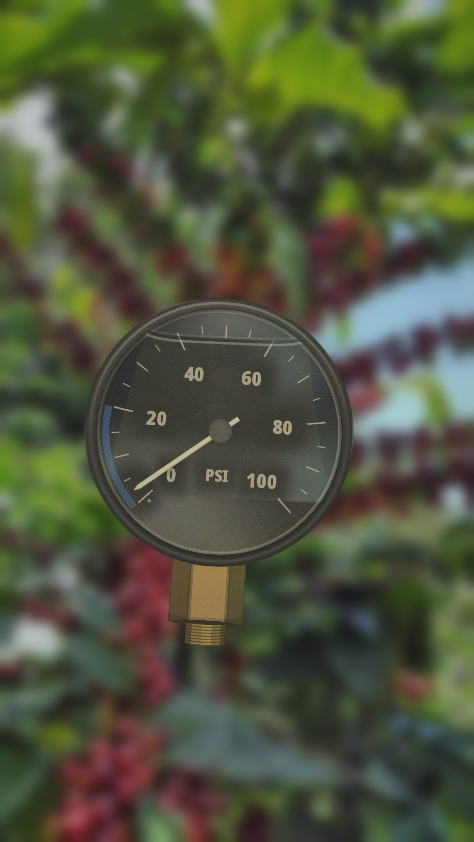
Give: 2.5 psi
